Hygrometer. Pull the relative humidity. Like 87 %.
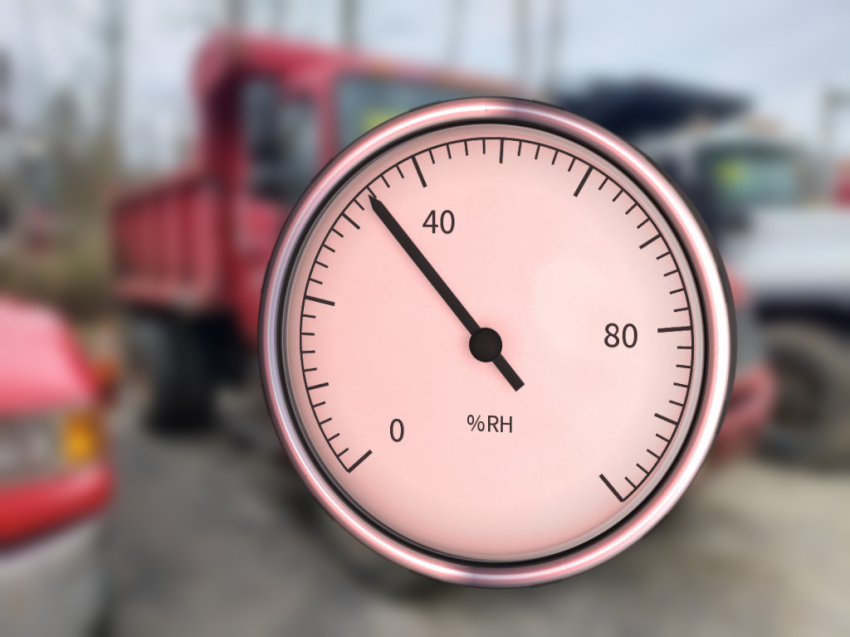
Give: 34 %
